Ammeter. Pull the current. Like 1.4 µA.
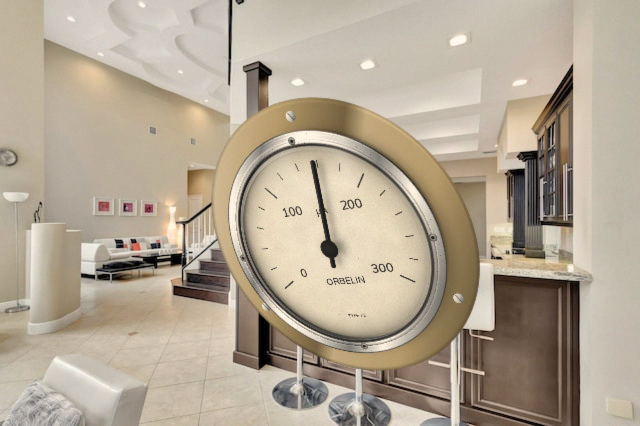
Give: 160 µA
